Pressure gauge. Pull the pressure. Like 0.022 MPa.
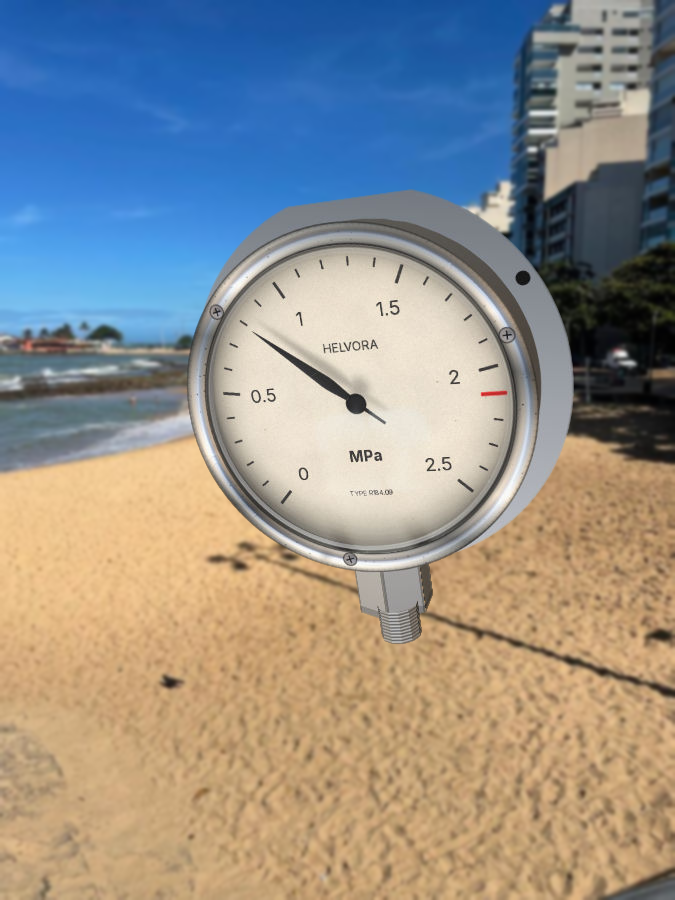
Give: 0.8 MPa
